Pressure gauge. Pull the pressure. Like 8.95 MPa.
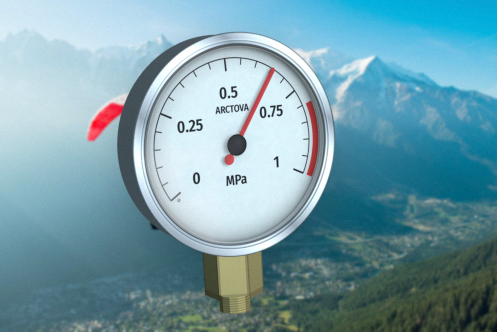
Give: 0.65 MPa
